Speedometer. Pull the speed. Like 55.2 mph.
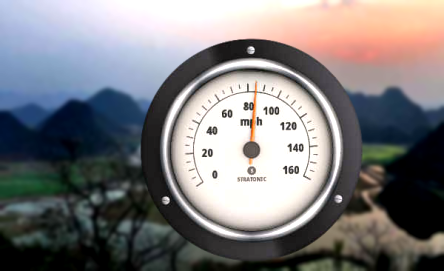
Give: 85 mph
